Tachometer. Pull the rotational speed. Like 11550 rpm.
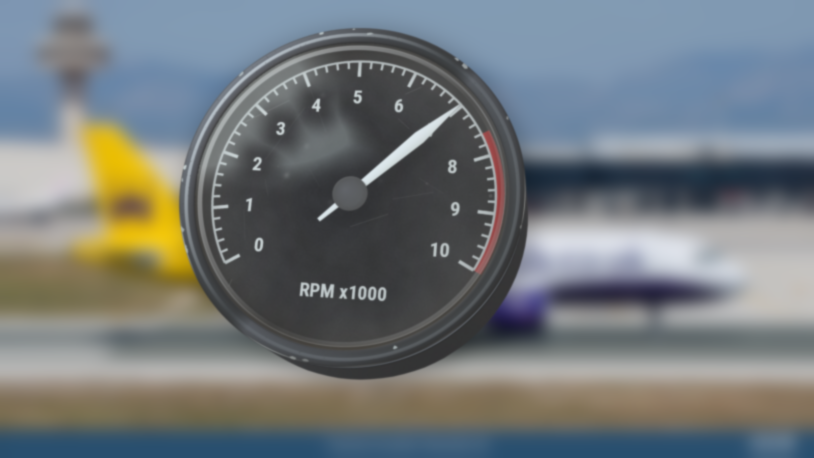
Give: 7000 rpm
